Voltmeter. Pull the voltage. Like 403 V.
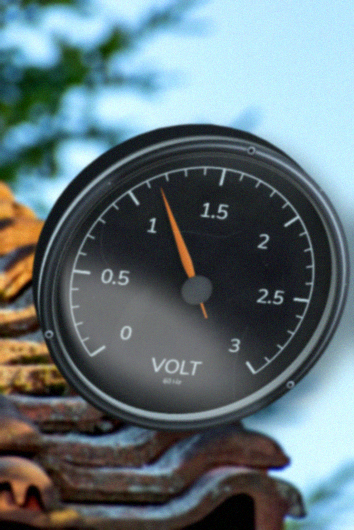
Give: 1.15 V
